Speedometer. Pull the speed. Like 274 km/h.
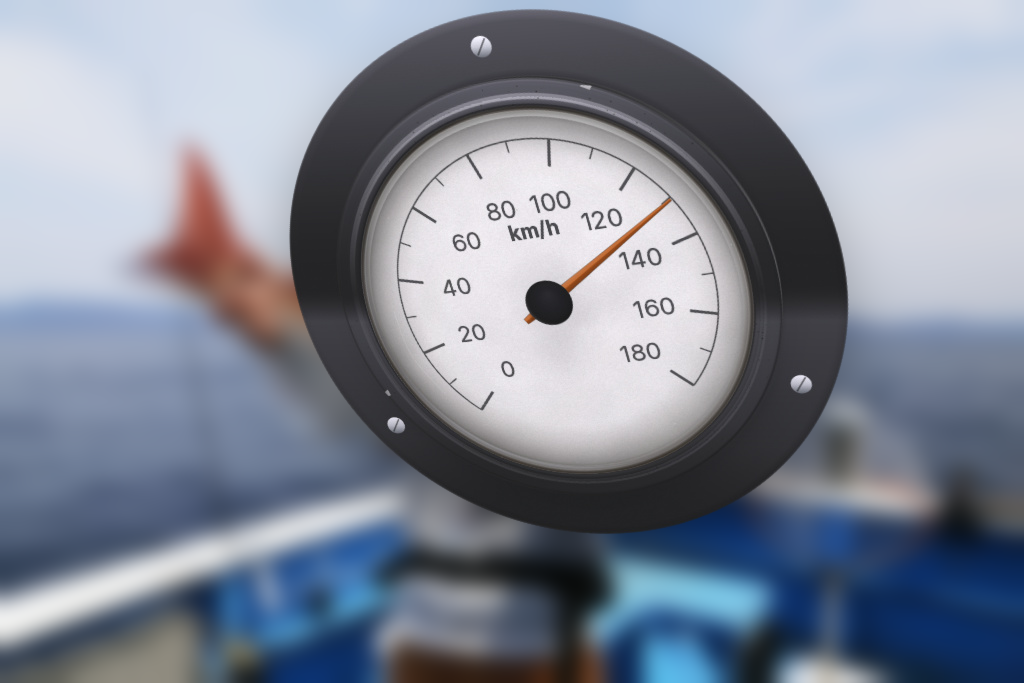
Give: 130 km/h
